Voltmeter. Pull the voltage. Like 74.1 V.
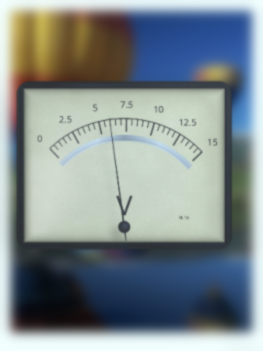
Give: 6 V
